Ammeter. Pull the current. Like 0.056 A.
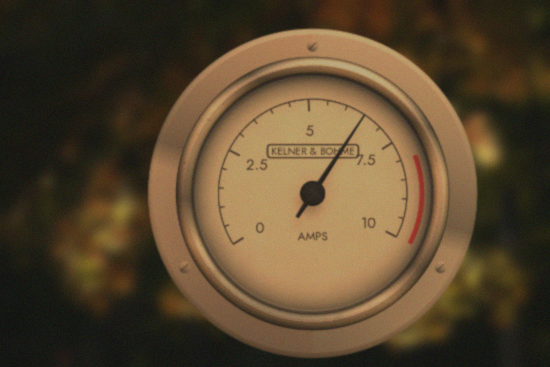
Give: 6.5 A
